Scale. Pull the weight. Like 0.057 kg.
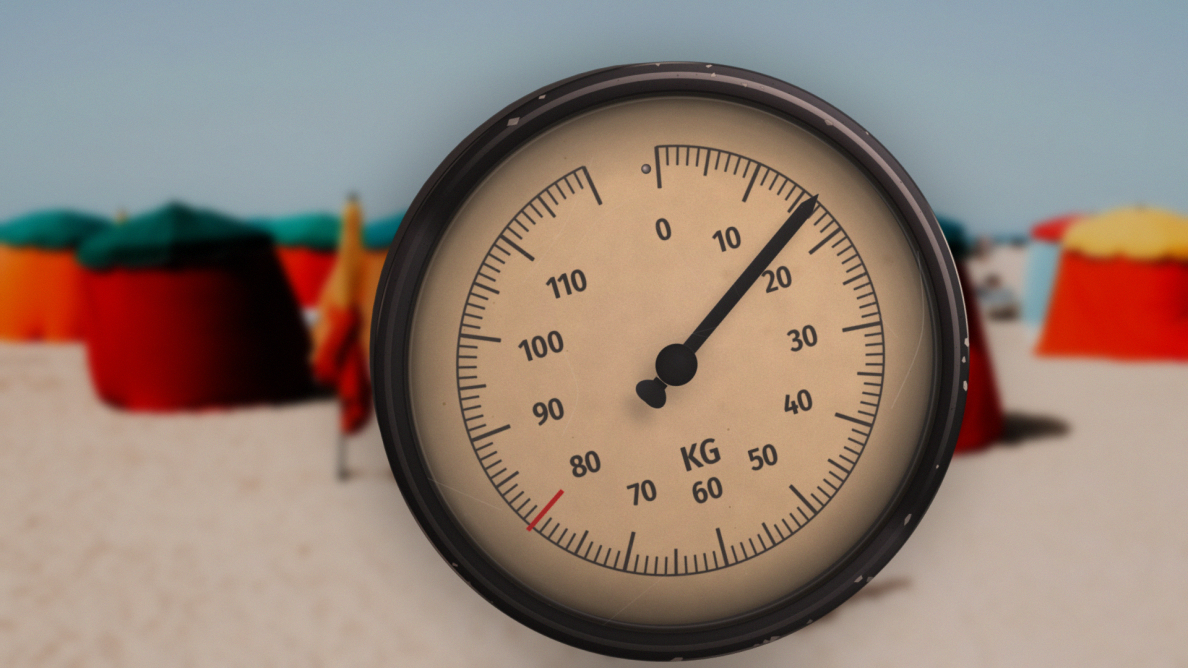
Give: 16 kg
